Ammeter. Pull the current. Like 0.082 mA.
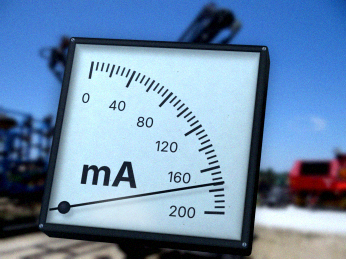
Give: 175 mA
